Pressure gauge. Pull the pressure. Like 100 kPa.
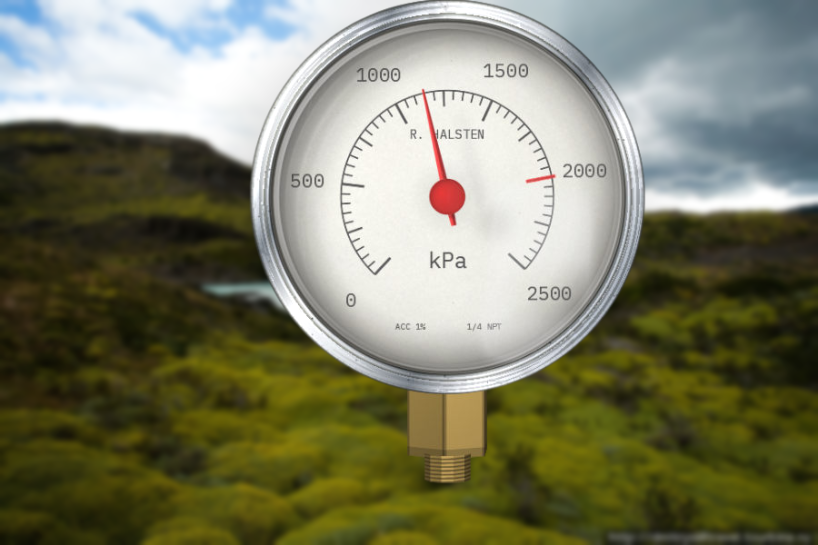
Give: 1150 kPa
